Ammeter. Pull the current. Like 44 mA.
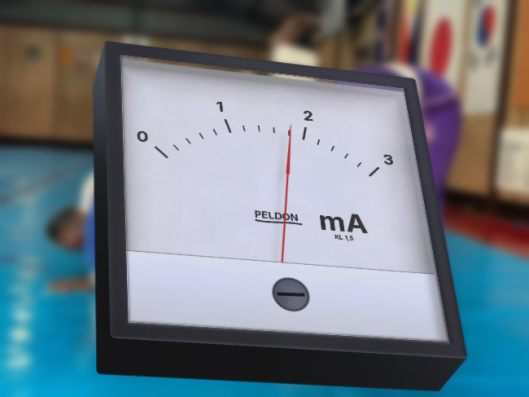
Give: 1.8 mA
